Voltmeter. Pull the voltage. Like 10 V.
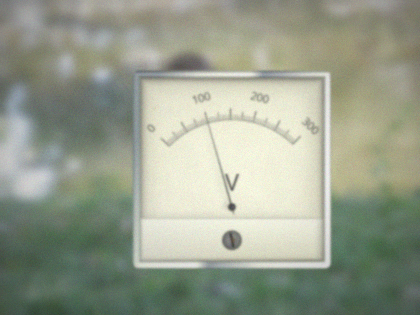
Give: 100 V
